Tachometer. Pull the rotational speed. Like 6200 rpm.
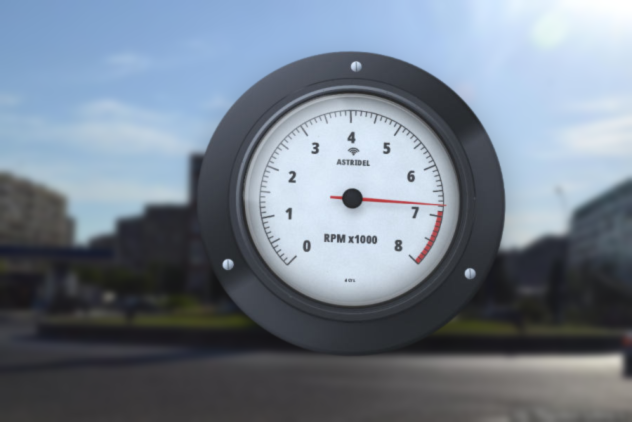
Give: 6800 rpm
